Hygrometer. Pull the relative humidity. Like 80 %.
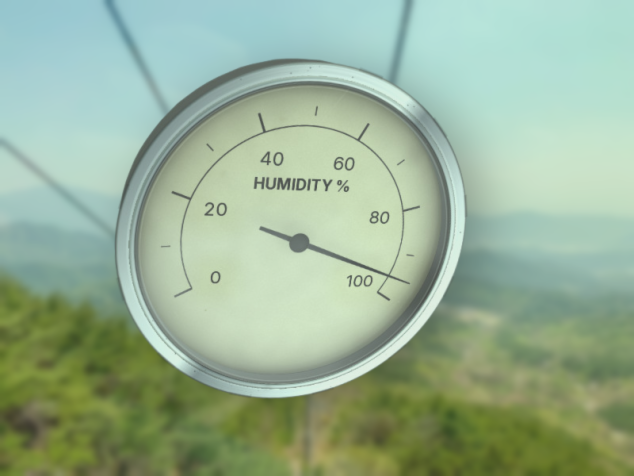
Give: 95 %
